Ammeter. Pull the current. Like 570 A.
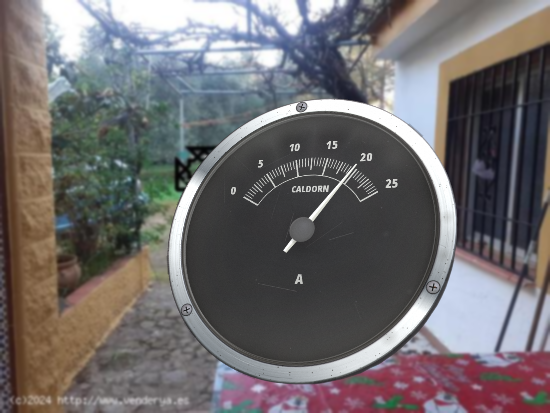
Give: 20 A
